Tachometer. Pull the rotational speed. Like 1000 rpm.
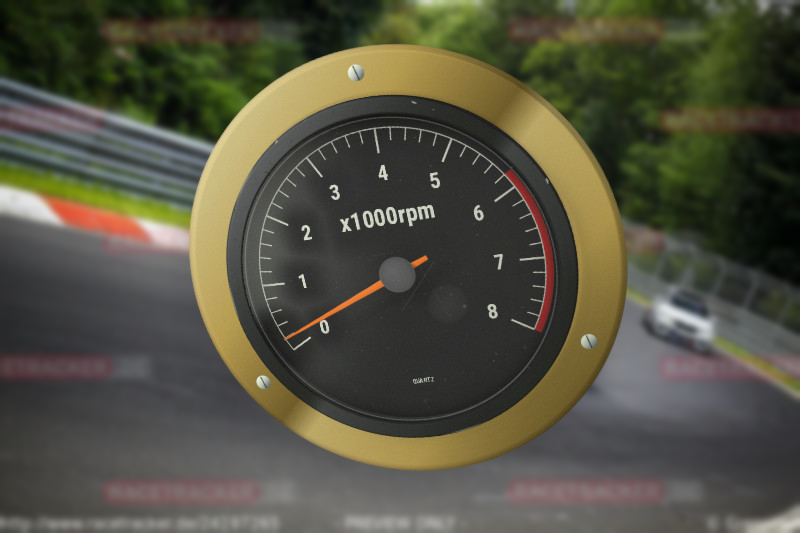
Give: 200 rpm
